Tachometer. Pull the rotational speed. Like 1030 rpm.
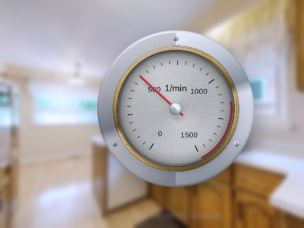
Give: 500 rpm
